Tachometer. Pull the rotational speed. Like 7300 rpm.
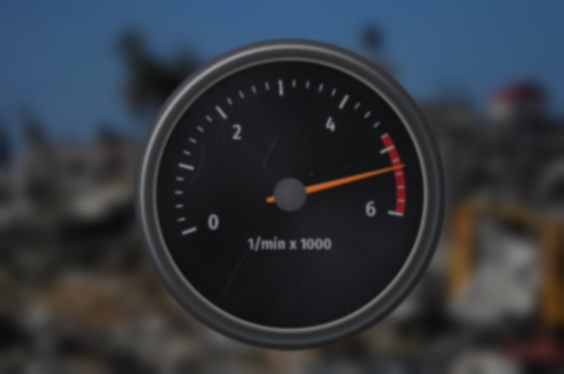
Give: 5300 rpm
